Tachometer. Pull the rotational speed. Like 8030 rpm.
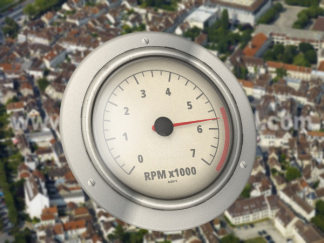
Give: 5750 rpm
